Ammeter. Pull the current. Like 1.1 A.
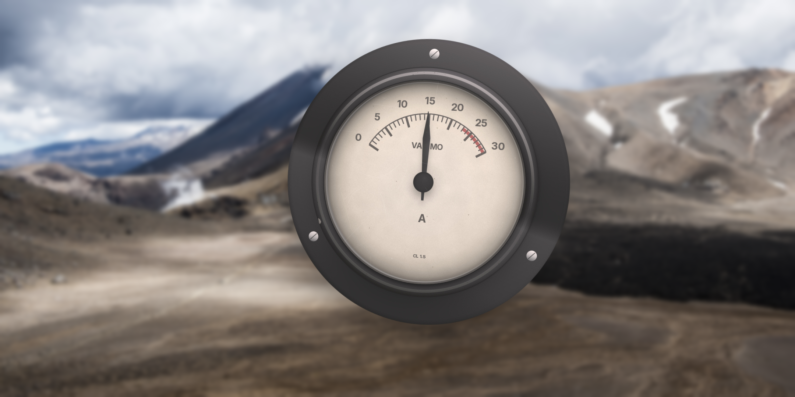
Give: 15 A
